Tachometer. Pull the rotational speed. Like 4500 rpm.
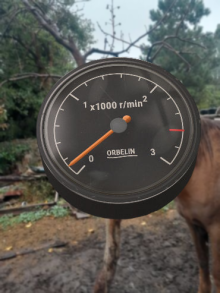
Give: 100 rpm
